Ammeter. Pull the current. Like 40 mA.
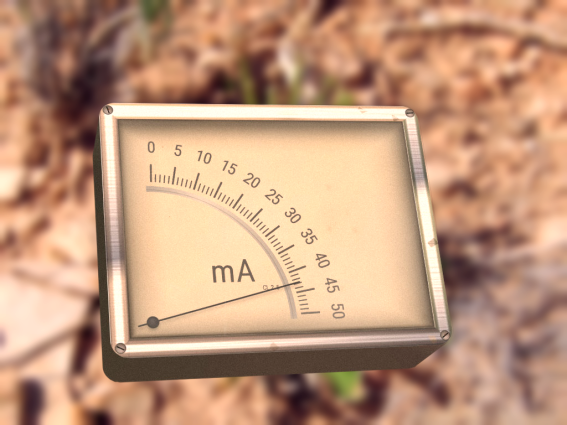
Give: 43 mA
